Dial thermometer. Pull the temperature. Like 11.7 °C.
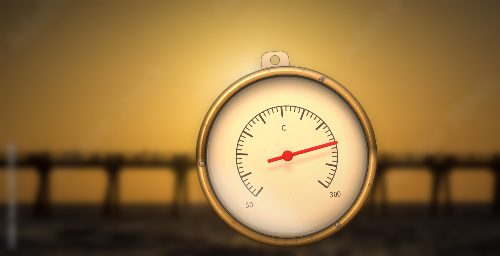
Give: 250 °C
